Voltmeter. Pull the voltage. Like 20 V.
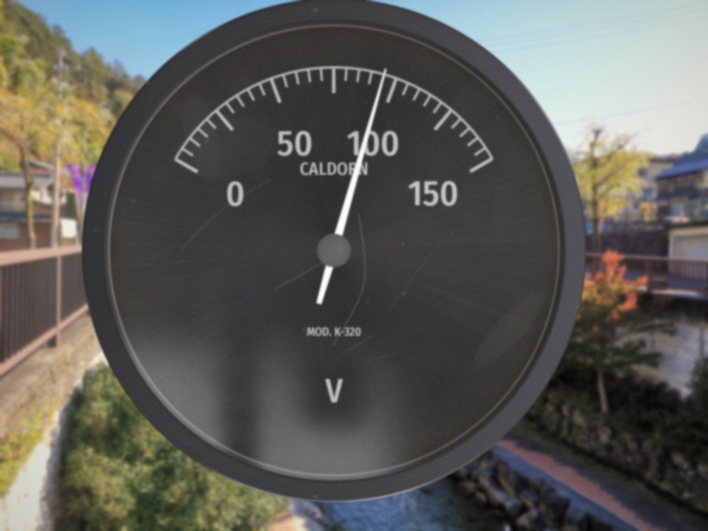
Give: 95 V
